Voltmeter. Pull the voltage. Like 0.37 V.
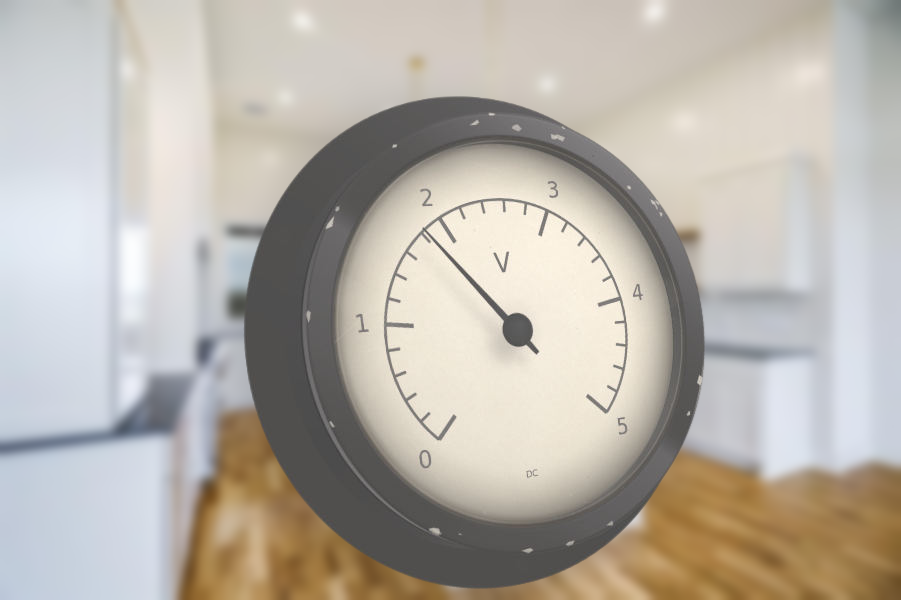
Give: 1.8 V
